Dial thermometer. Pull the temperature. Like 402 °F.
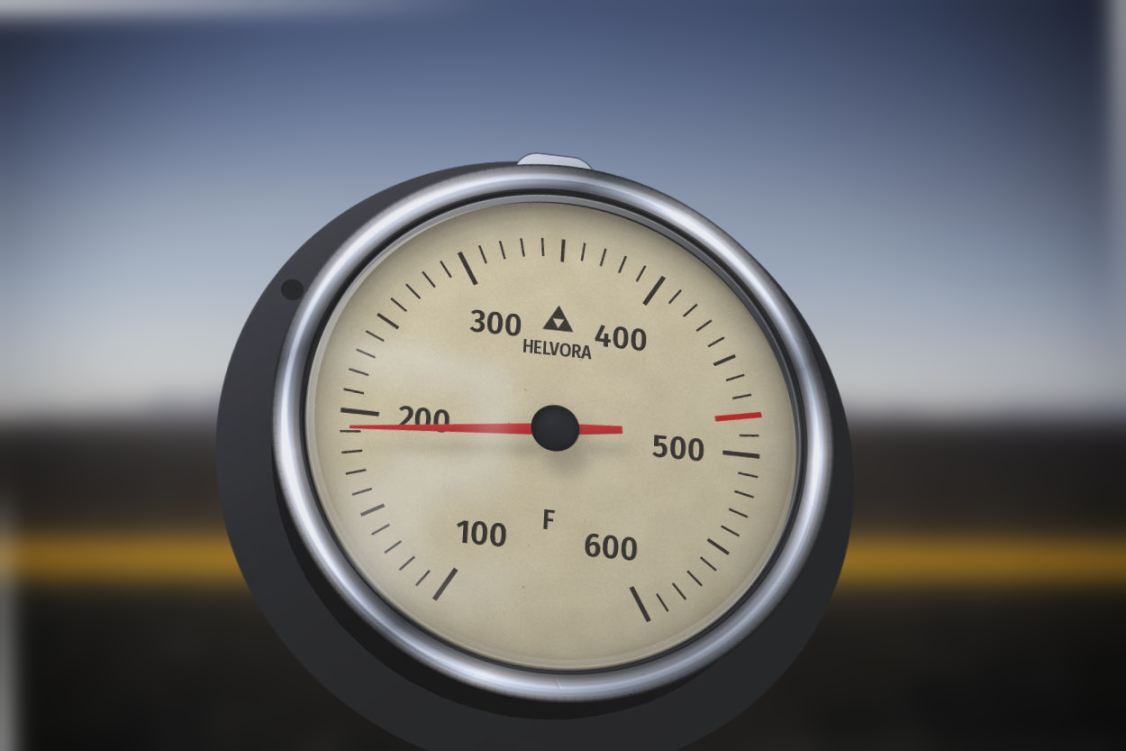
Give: 190 °F
